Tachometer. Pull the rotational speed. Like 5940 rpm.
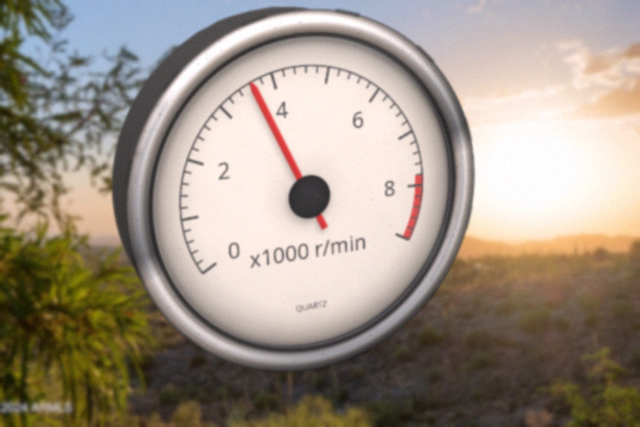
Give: 3600 rpm
